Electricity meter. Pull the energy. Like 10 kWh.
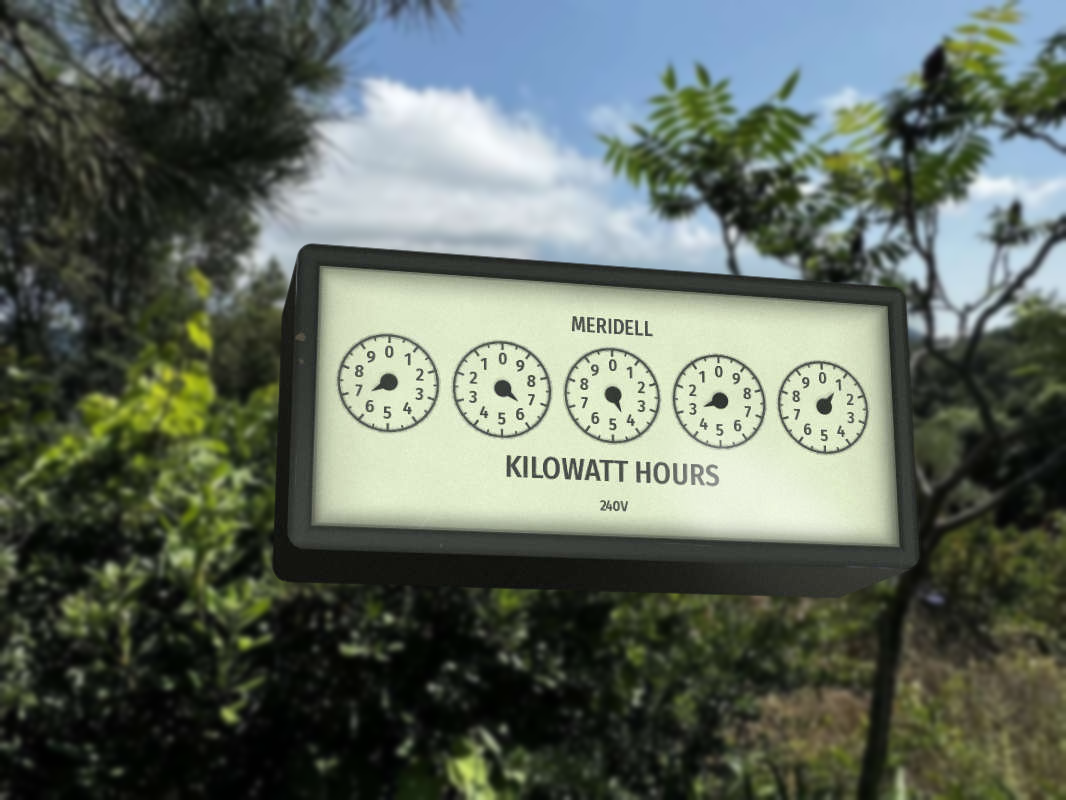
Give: 66431 kWh
